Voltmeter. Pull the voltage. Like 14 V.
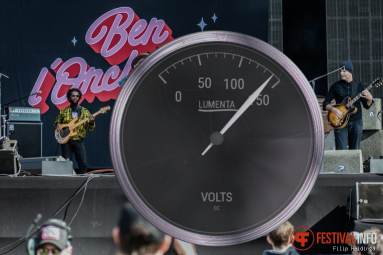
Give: 140 V
